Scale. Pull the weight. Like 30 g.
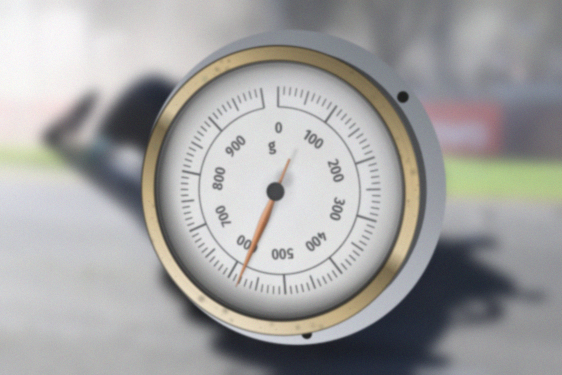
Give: 580 g
